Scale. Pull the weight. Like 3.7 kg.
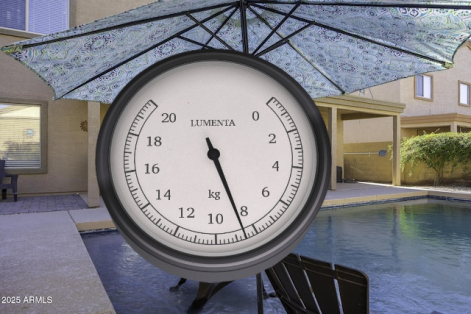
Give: 8.6 kg
